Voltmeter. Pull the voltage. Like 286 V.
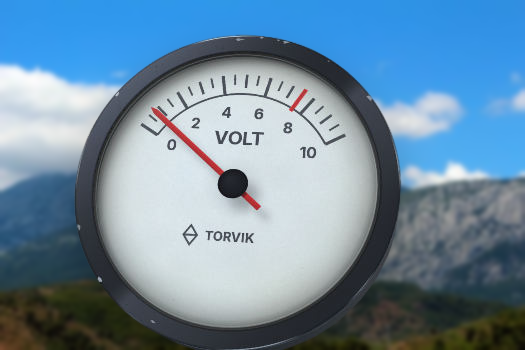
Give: 0.75 V
